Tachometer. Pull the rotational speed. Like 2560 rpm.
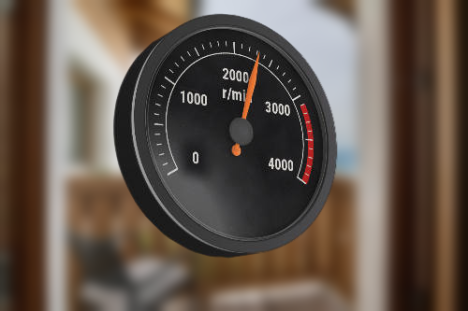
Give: 2300 rpm
